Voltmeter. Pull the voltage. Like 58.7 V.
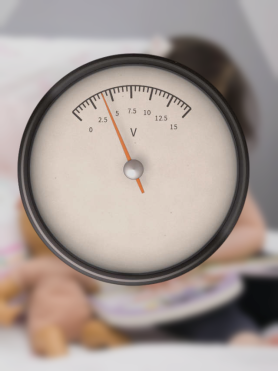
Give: 4 V
